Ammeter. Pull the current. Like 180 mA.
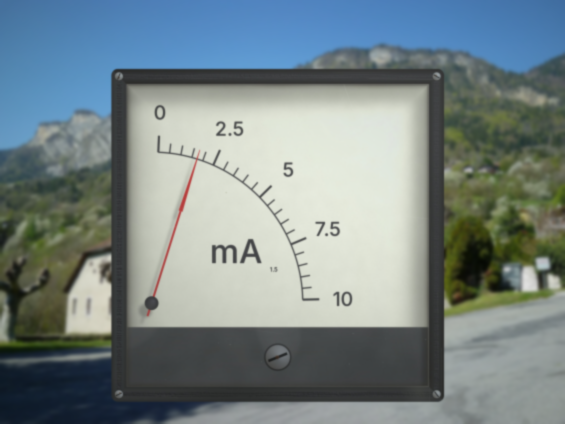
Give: 1.75 mA
